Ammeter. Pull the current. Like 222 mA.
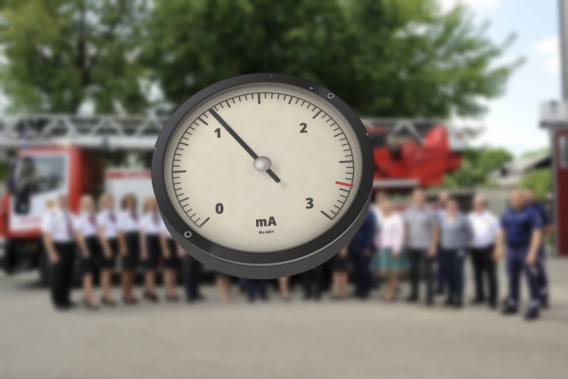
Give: 1.1 mA
